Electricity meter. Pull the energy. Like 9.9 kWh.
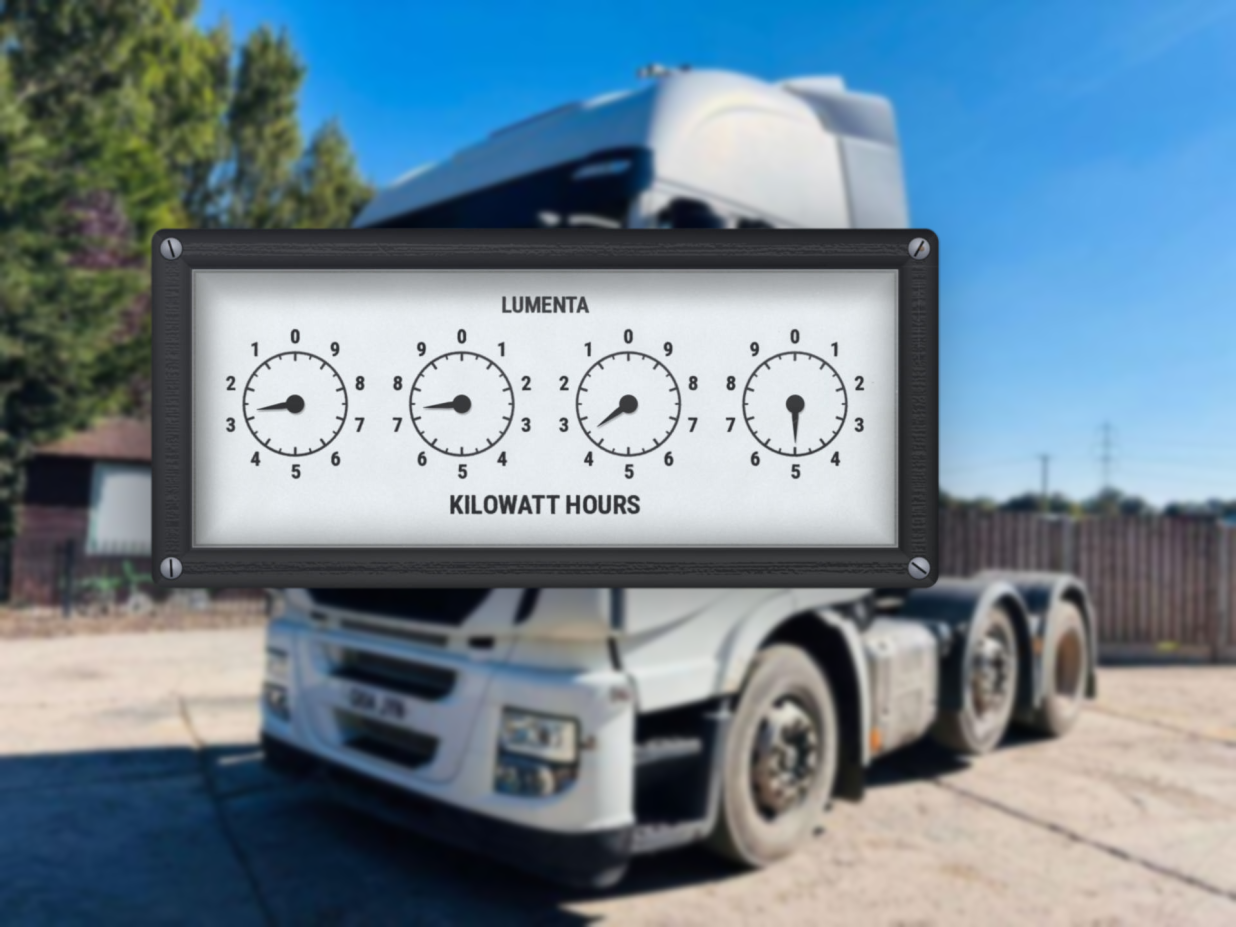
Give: 2735 kWh
